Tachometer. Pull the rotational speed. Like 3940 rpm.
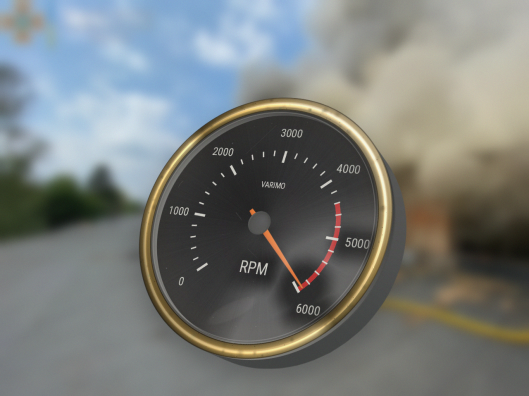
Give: 5900 rpm
